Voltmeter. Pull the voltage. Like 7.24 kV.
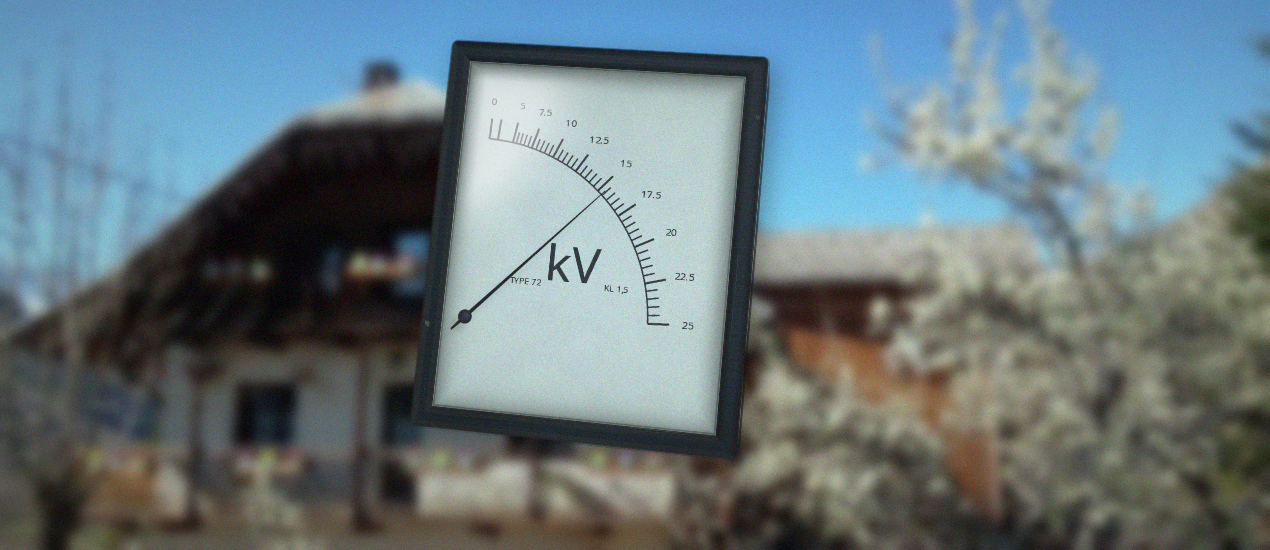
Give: 15.5 kV
